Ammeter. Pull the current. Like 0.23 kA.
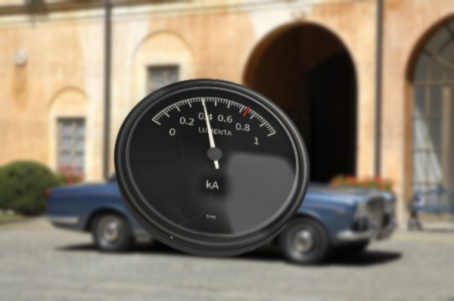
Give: 0.4 kA
